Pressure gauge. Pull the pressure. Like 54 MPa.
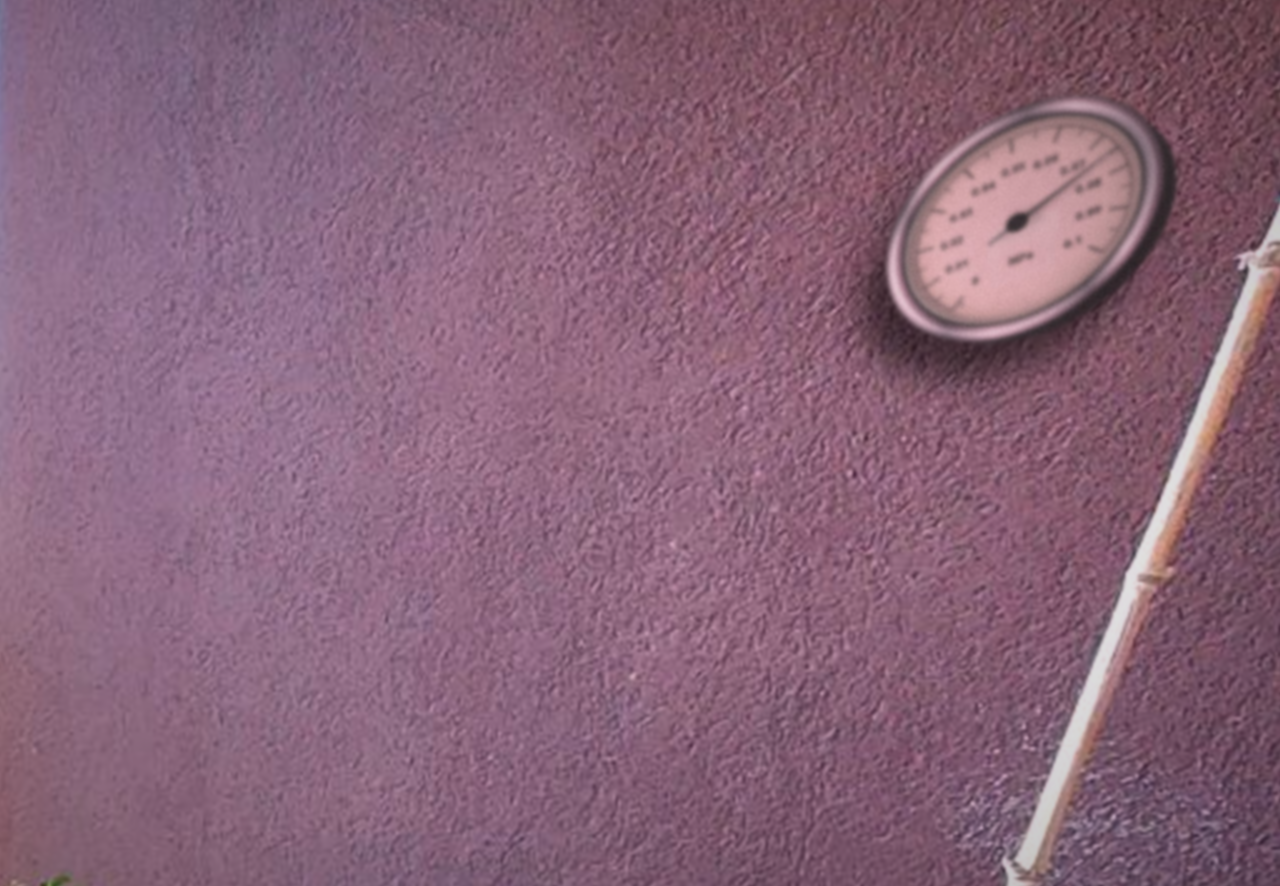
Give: 0.075 MPa
